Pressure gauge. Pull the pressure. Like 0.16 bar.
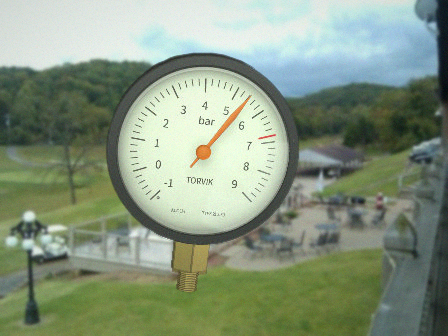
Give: 5.4 bar
